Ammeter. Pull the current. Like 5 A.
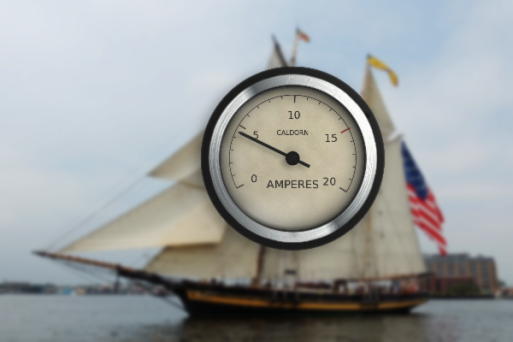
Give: 4.5 A
